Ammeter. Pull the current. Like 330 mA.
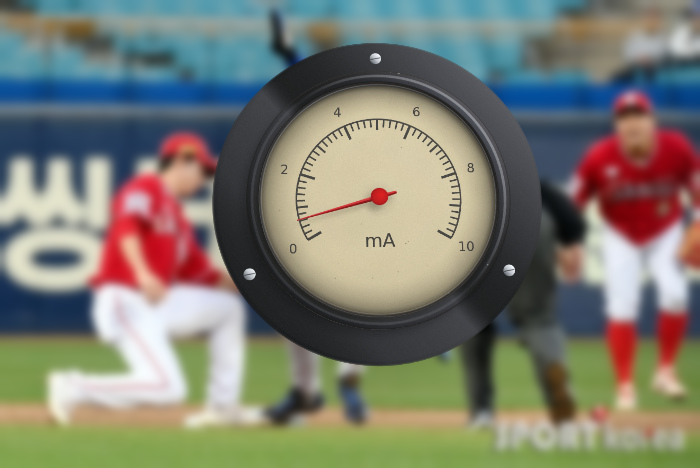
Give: 0.6 mA
